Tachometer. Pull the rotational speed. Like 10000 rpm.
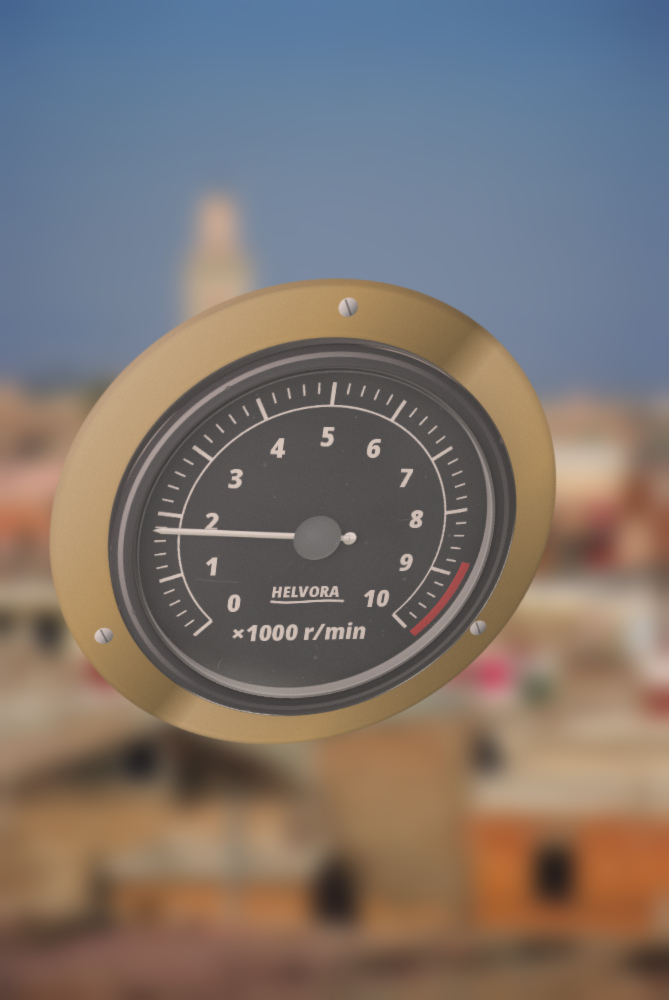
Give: 1800 rpm
